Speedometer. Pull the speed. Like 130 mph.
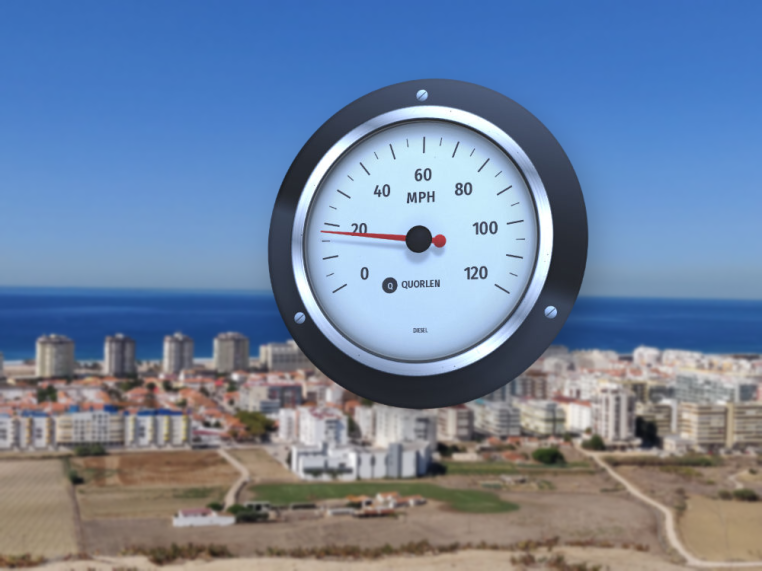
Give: 17.5 mph
